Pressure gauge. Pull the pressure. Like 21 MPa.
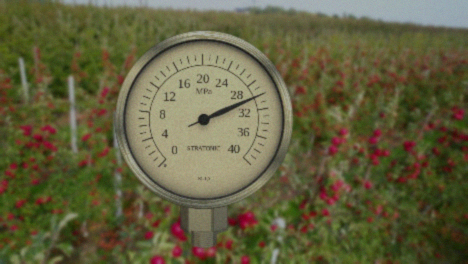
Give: 30 MPa
